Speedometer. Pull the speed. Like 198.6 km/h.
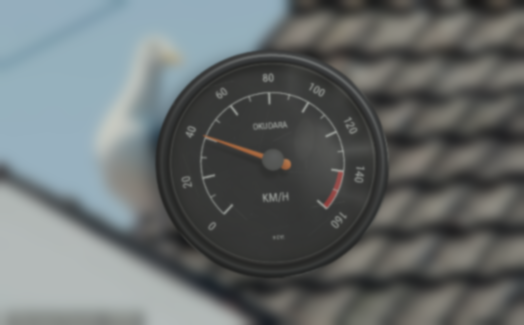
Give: 40 km/h
